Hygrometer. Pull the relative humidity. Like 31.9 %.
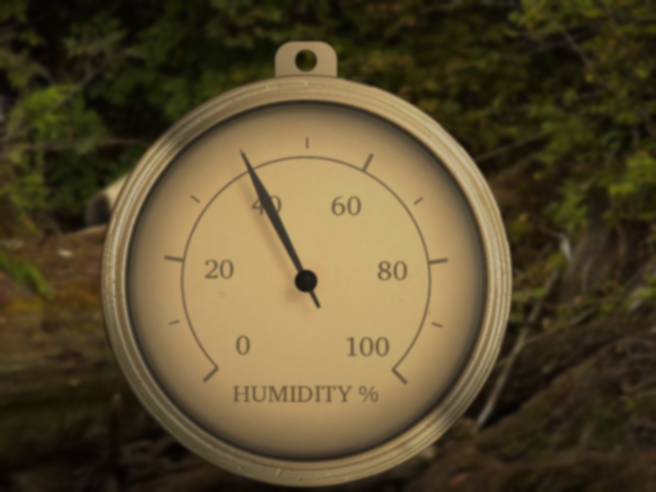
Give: 40 %
